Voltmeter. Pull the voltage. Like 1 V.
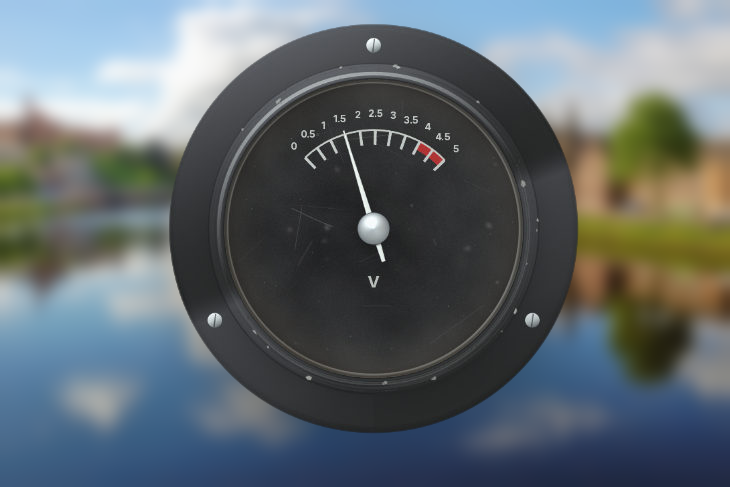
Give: 1.5 V
